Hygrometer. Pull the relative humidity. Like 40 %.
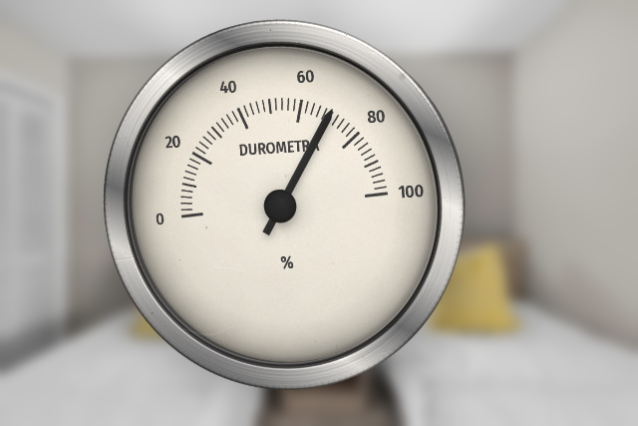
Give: 70 %
